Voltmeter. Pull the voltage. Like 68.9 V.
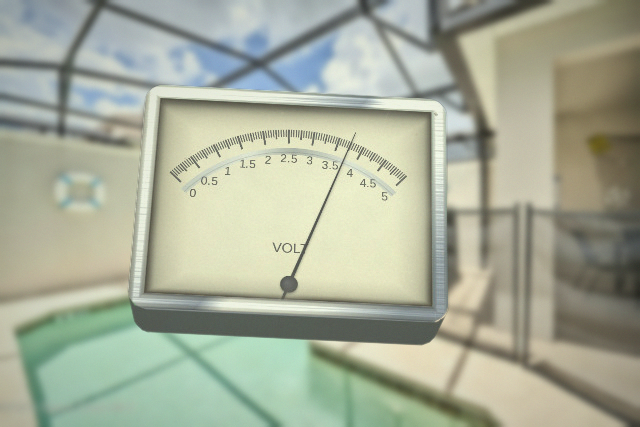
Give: 3.75 V
